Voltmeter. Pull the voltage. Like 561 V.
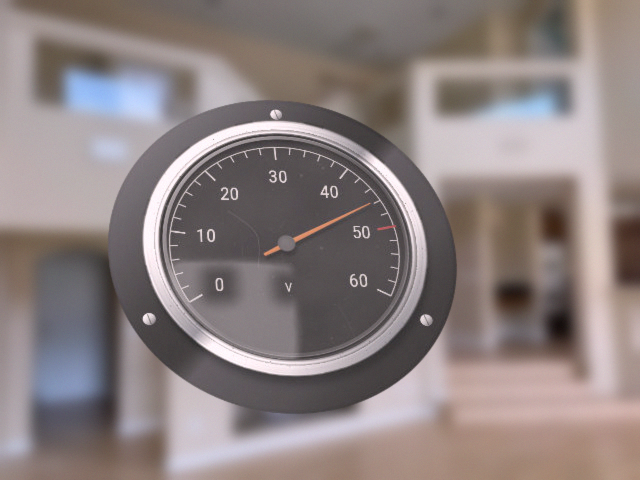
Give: 46 V
